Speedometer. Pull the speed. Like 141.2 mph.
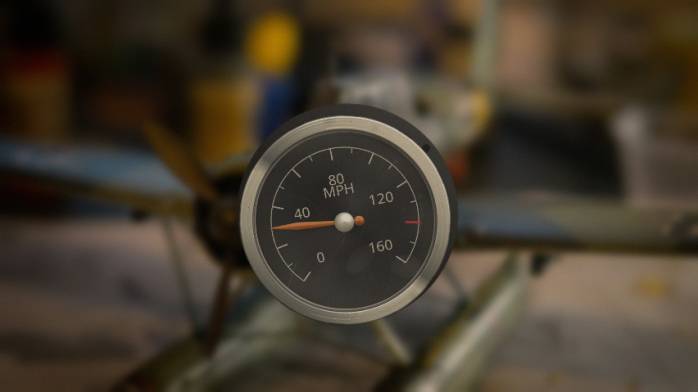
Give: 30 mph
